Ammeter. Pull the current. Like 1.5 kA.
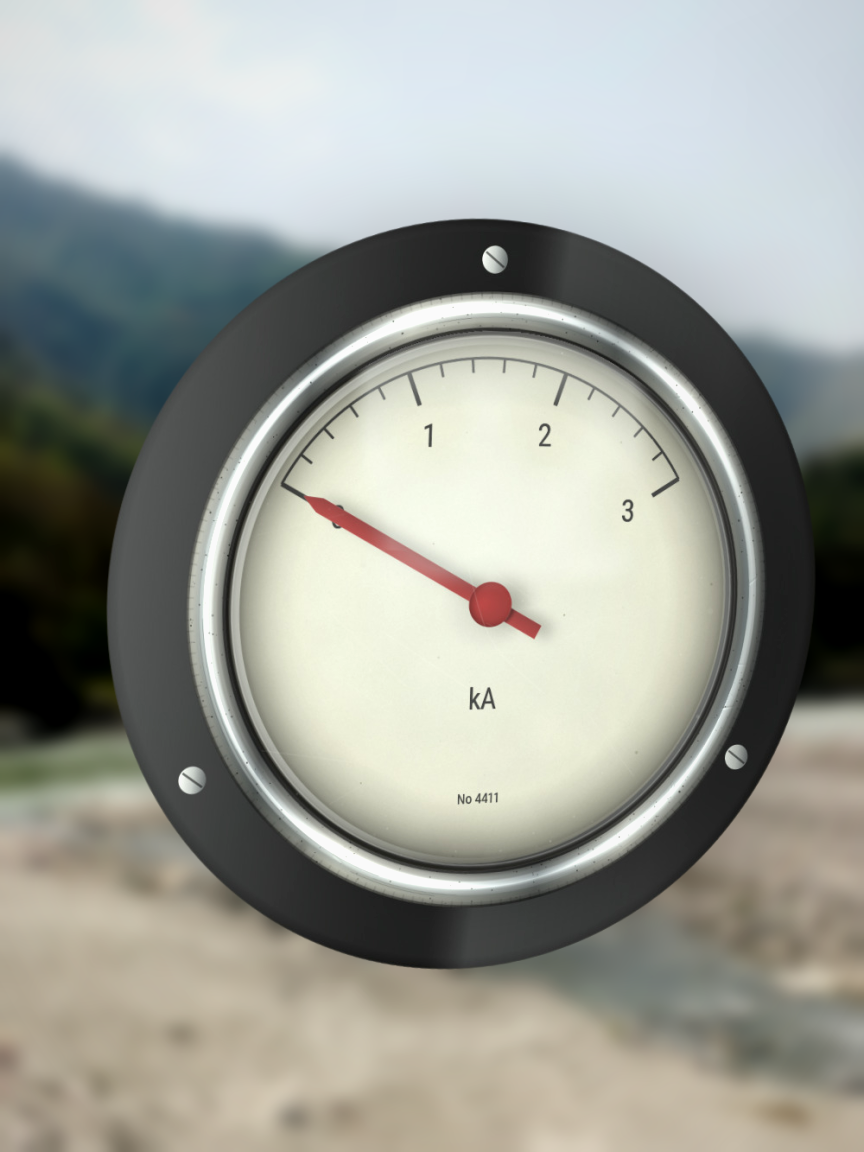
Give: 0 kA
